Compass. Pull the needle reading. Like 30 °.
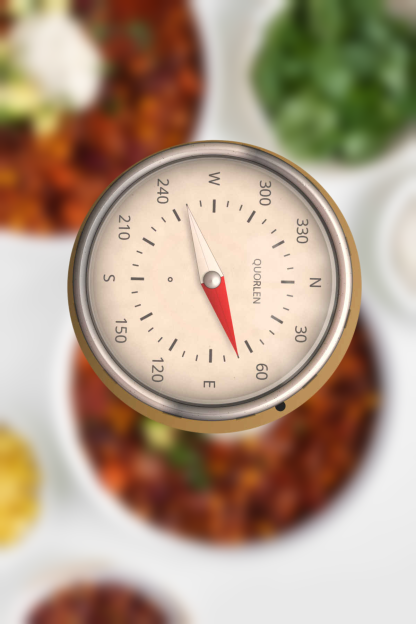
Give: 70 °
